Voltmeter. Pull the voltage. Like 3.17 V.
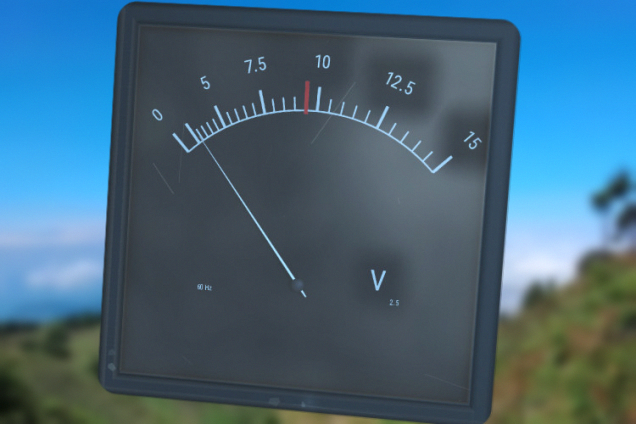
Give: 3 V
